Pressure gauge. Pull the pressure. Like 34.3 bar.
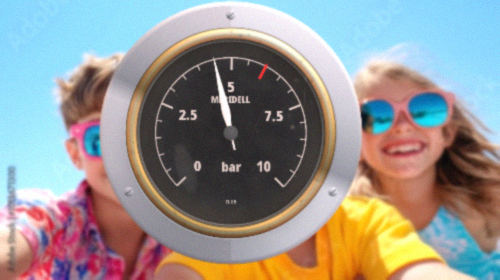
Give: 4.5 bar
